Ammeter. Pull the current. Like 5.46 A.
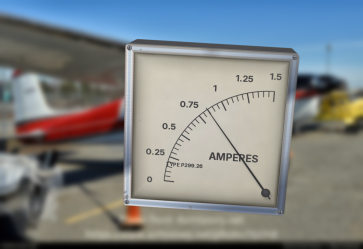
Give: 0.85 A
